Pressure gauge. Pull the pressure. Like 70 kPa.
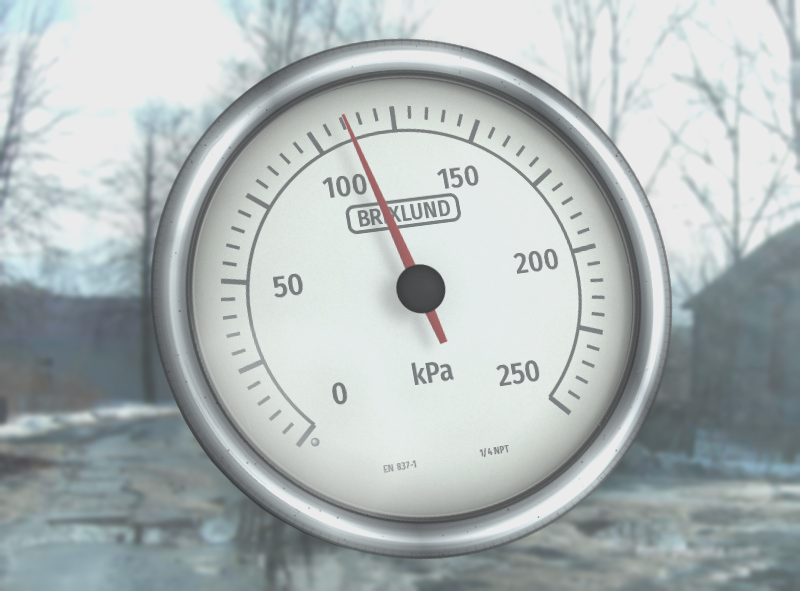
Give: 110 kPa
